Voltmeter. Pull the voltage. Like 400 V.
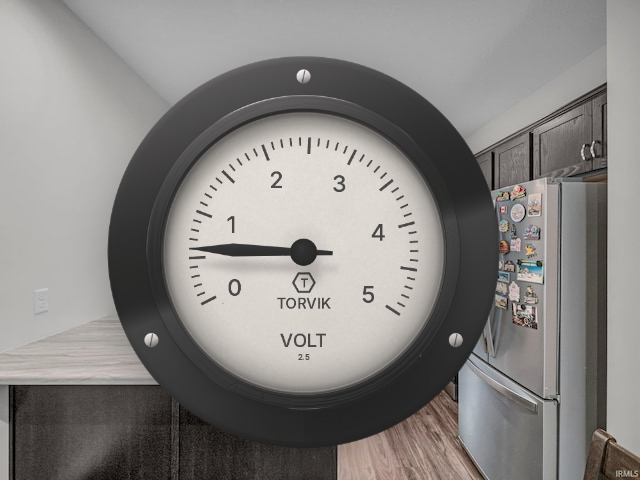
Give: 0.6 V
